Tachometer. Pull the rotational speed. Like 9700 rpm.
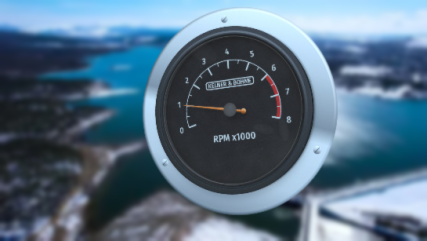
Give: 1000 rpm
